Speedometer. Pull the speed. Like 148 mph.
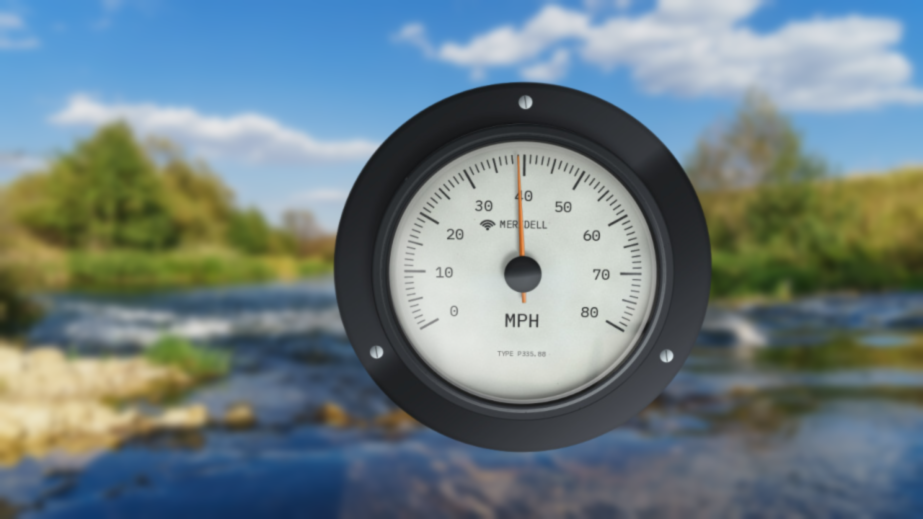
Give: 39 mph
